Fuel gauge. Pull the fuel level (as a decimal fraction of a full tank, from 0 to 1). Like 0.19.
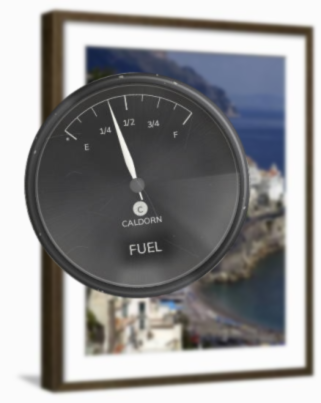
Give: 0.375
